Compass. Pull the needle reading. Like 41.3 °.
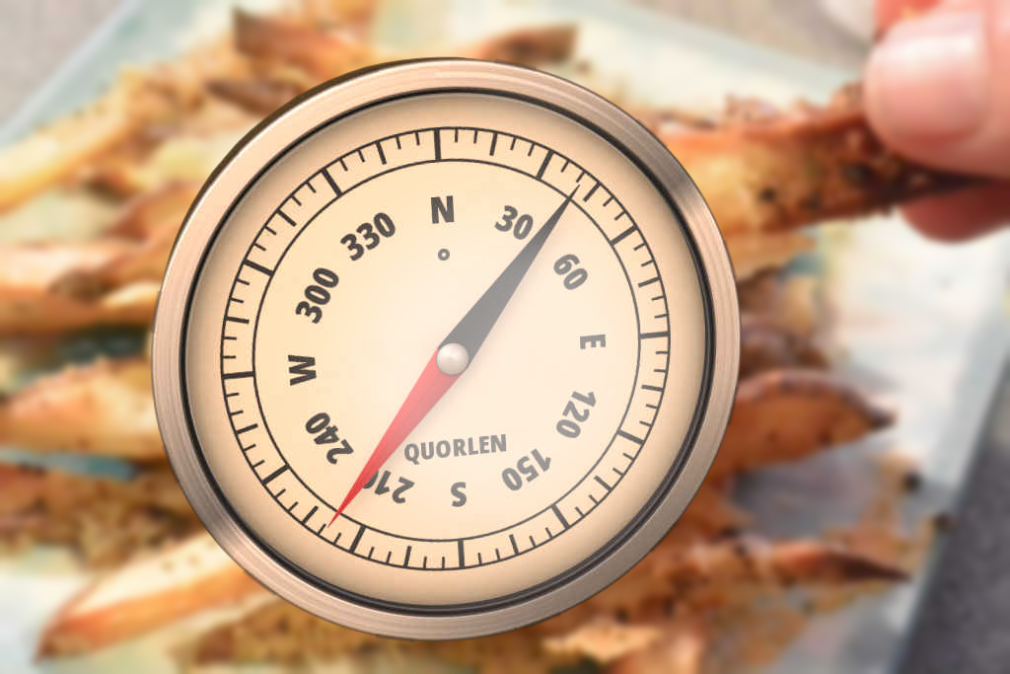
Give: 220 °
